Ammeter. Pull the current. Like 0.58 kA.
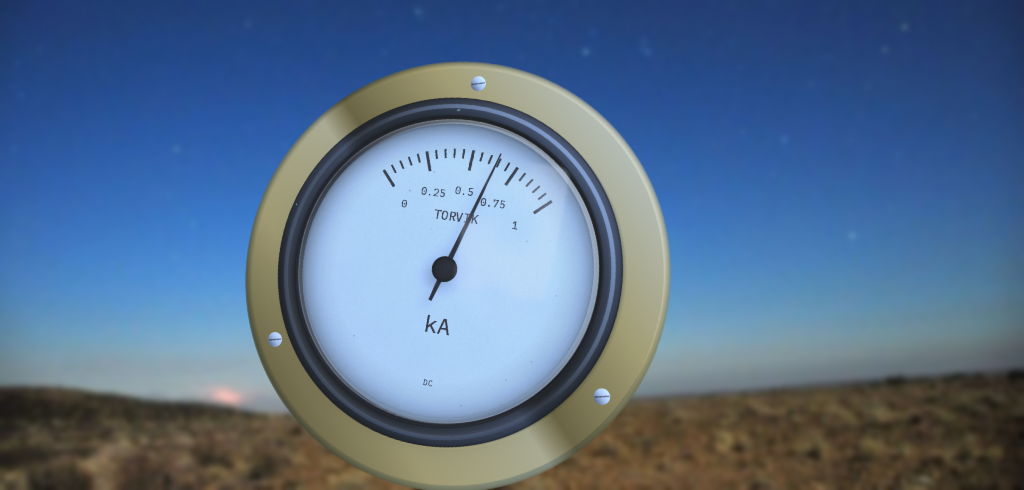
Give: 0.65 kA
